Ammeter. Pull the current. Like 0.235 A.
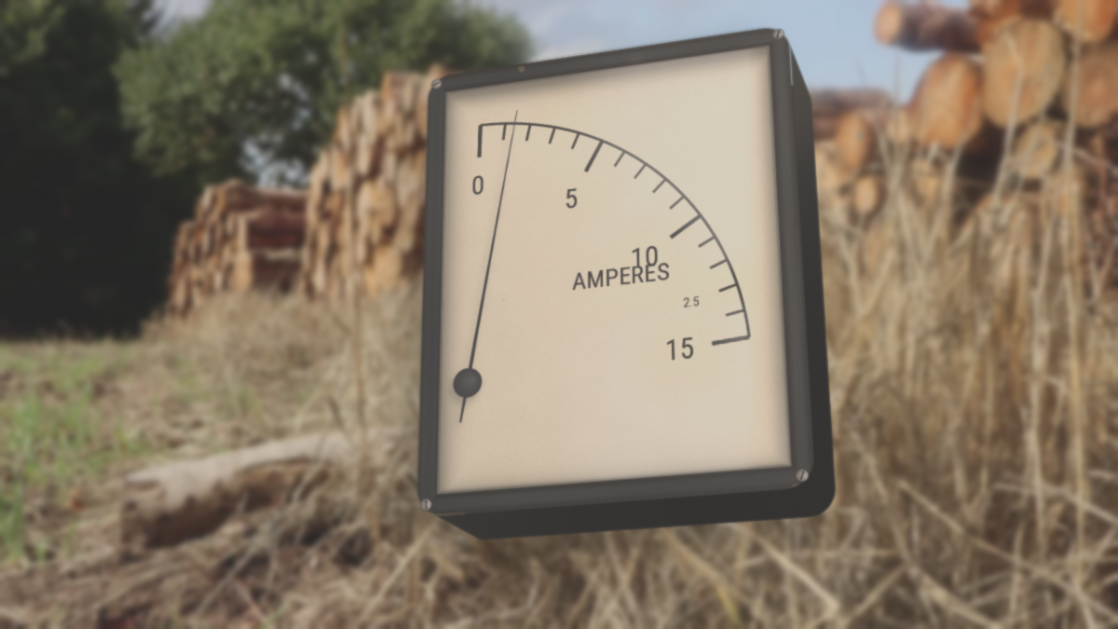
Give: 1.5 A
